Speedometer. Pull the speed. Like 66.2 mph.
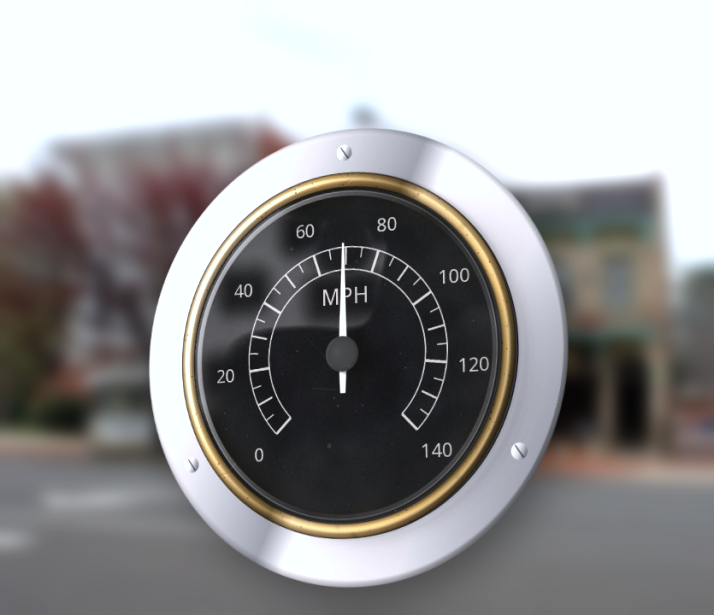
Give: 70 mph
